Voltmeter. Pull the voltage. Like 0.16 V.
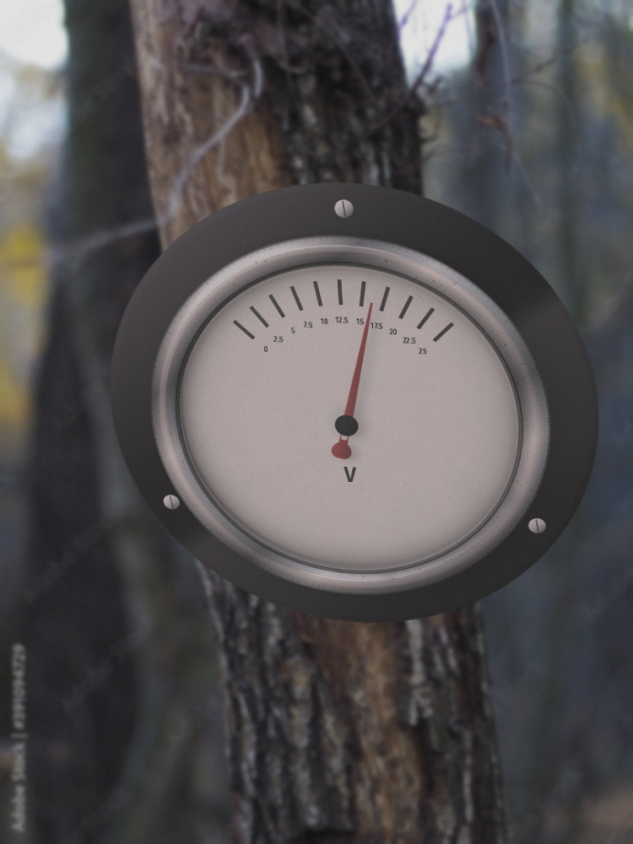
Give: 16.25 V
